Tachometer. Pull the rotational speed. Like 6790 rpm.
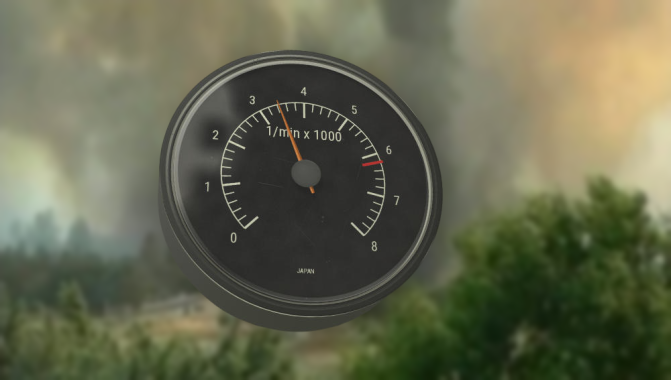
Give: 3400 rpm
